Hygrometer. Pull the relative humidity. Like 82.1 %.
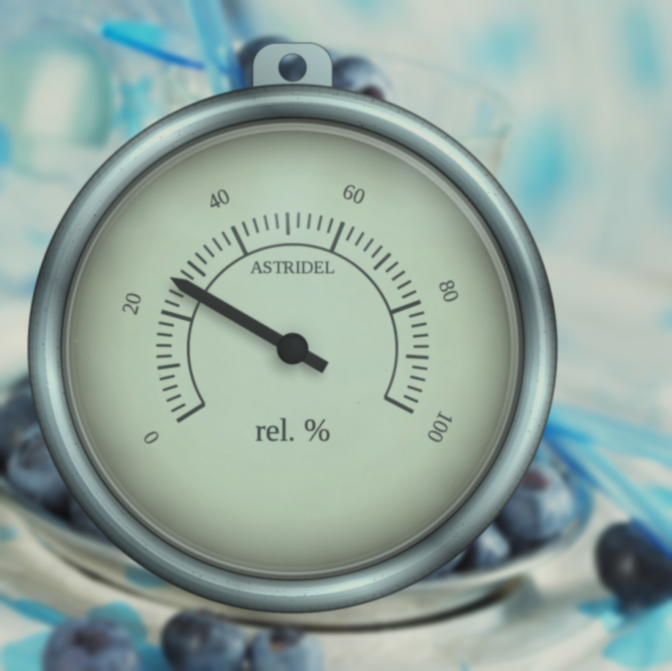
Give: 26 %
